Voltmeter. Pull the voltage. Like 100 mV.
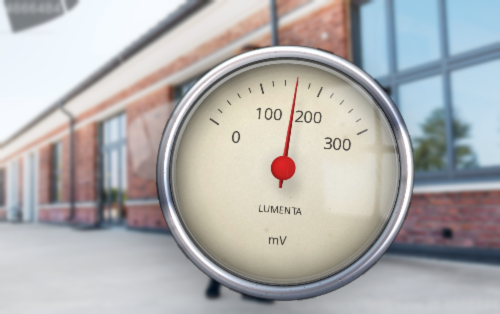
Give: 160 mV
